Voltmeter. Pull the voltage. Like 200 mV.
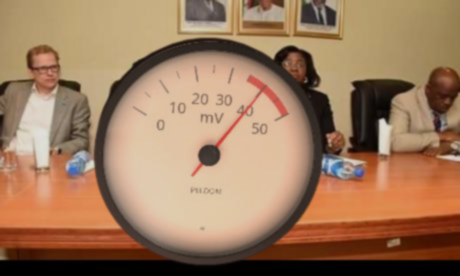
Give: 40 mV
